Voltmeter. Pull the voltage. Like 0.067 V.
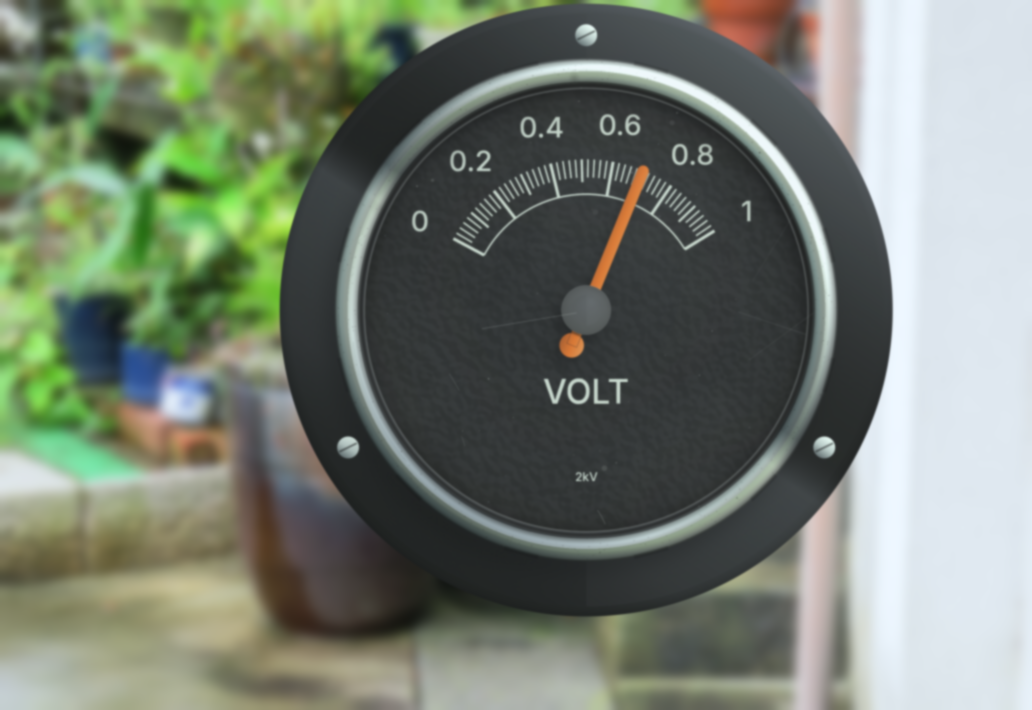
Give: 0.7 V
